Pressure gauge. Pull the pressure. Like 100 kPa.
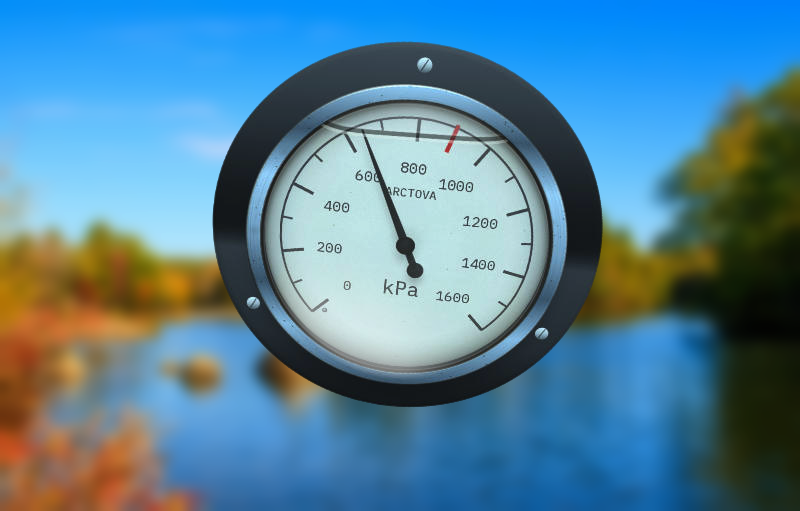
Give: 650 kPa
